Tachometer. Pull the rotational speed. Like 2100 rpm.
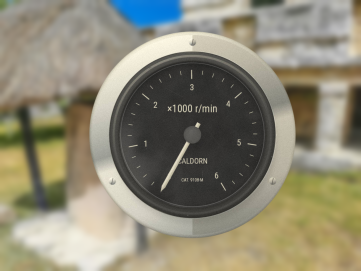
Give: 0 rpm
